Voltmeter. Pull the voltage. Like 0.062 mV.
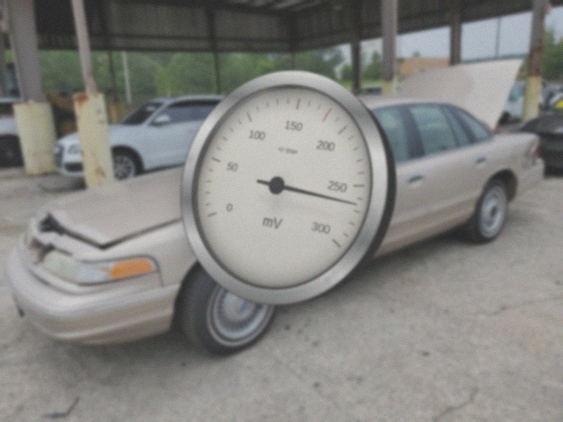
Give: 265 mV
